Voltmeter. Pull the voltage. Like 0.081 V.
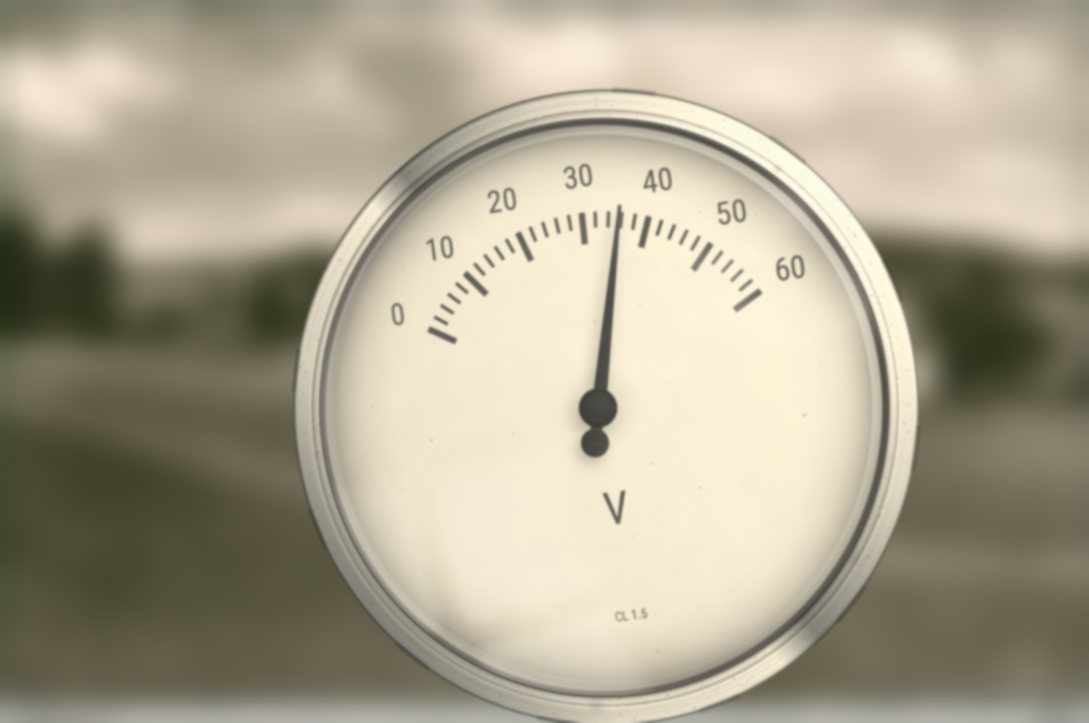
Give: 36 V
